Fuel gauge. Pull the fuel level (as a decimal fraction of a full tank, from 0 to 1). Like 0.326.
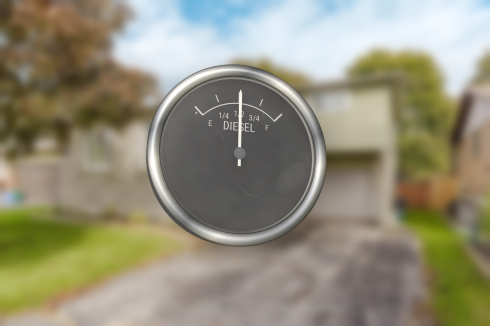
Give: 0.5
